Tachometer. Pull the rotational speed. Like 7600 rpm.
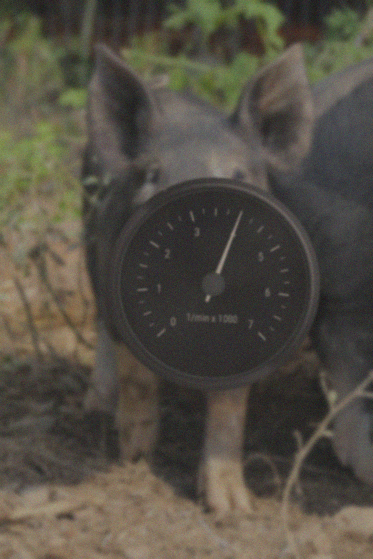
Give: 4000 rpm
